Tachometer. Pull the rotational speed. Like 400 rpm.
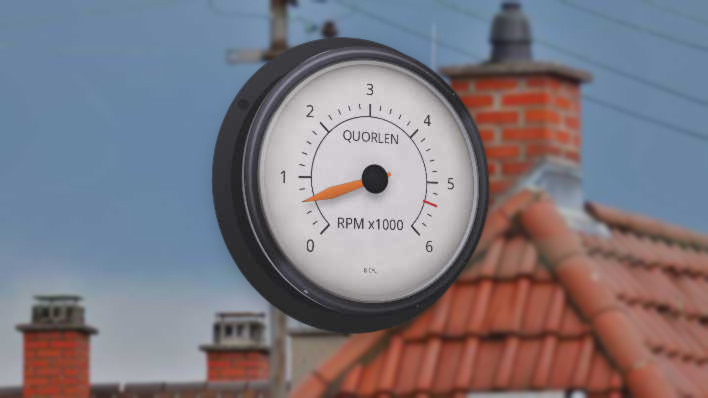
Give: 600 rpm
